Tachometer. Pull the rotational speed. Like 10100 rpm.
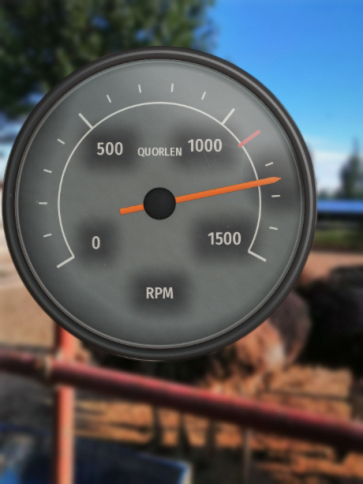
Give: 1250 rpm
